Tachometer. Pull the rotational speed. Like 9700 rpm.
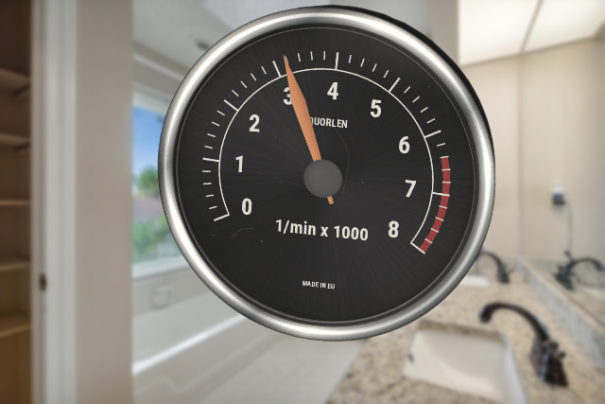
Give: 3200 rpm
